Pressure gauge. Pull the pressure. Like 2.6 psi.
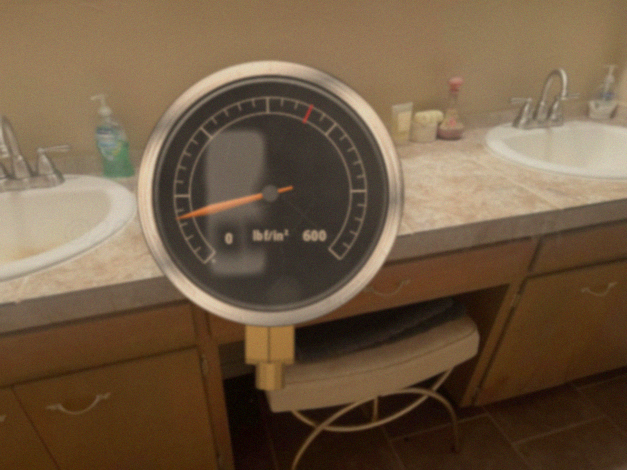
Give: 70 psi
